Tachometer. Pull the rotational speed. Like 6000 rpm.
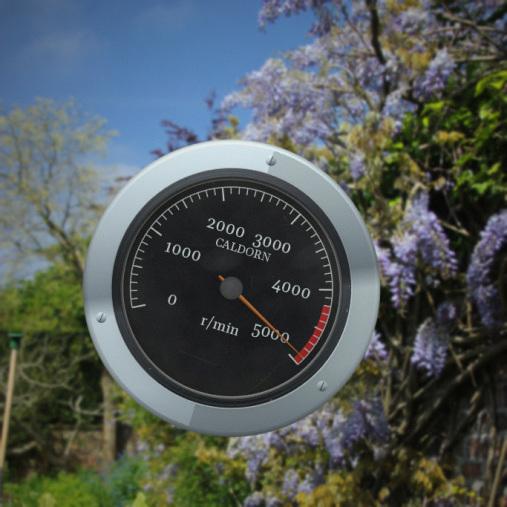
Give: 4900 rpm
